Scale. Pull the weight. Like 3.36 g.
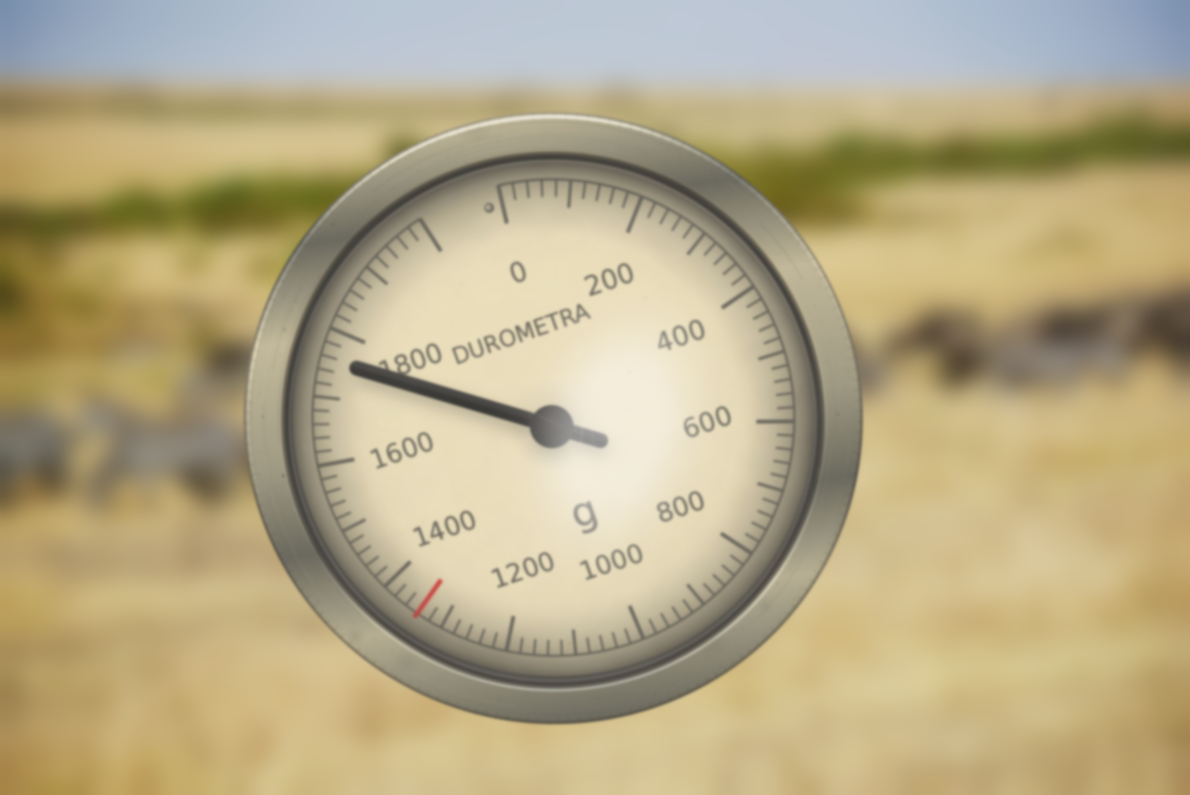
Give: 1760 g
